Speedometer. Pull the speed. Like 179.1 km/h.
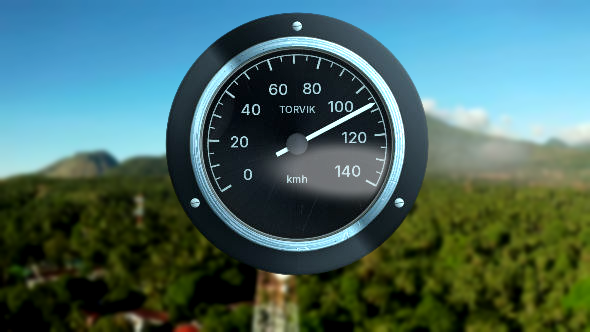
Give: 107.5 km/h
